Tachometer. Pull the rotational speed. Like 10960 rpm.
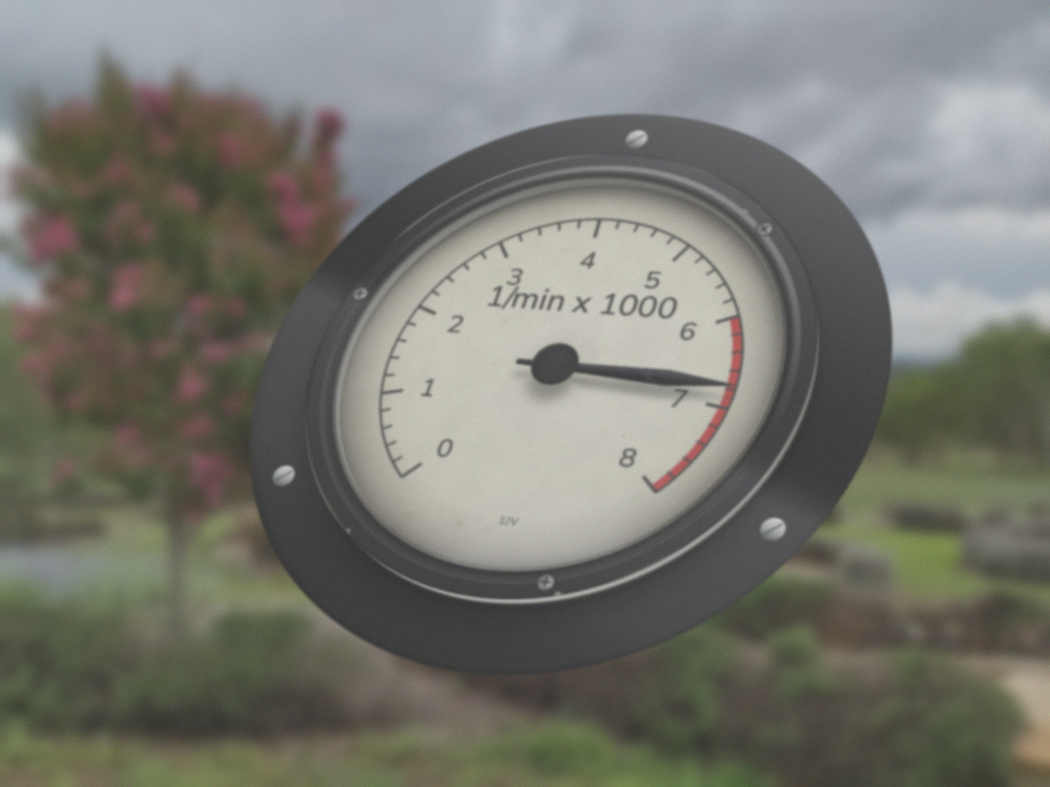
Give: 6800 rpm
